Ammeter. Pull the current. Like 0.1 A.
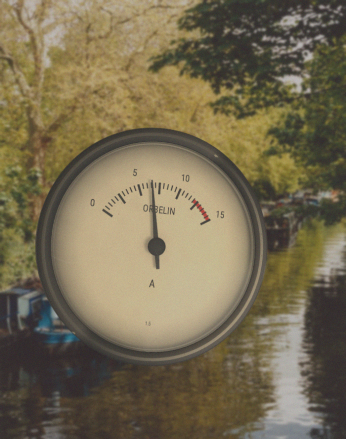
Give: 6.5 A
